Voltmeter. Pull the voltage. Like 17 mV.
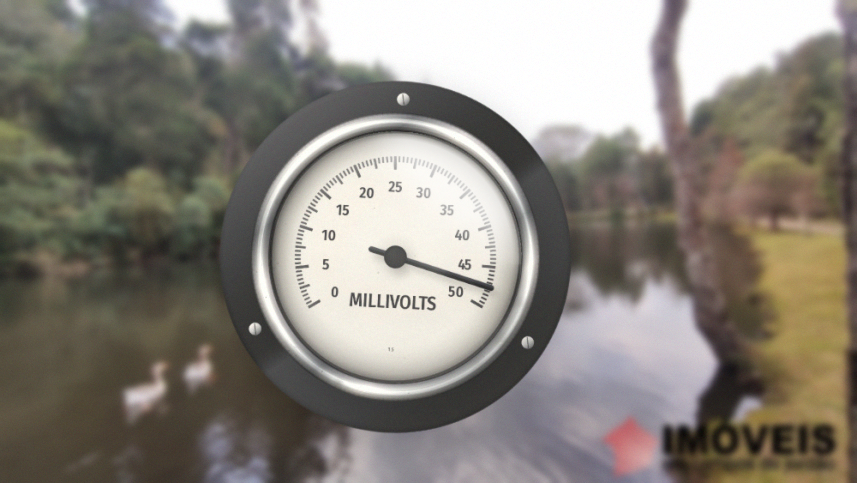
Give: 47.5 mV
